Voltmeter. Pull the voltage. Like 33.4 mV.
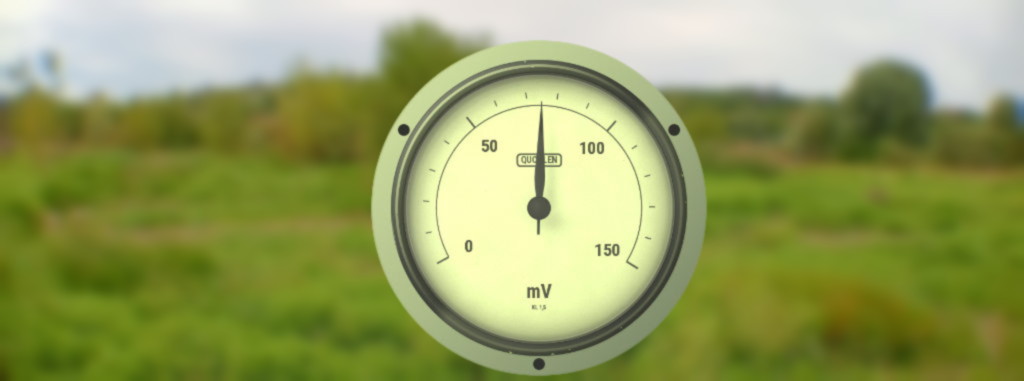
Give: 75 mV
